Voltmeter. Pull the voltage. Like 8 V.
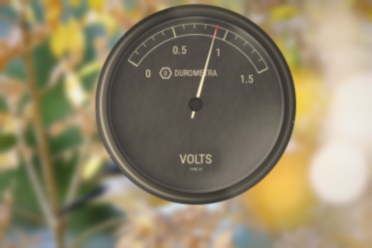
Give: 0.9 V
